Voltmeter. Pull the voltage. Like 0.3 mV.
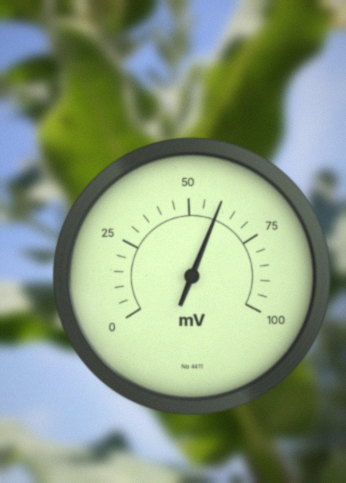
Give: 60 mV
